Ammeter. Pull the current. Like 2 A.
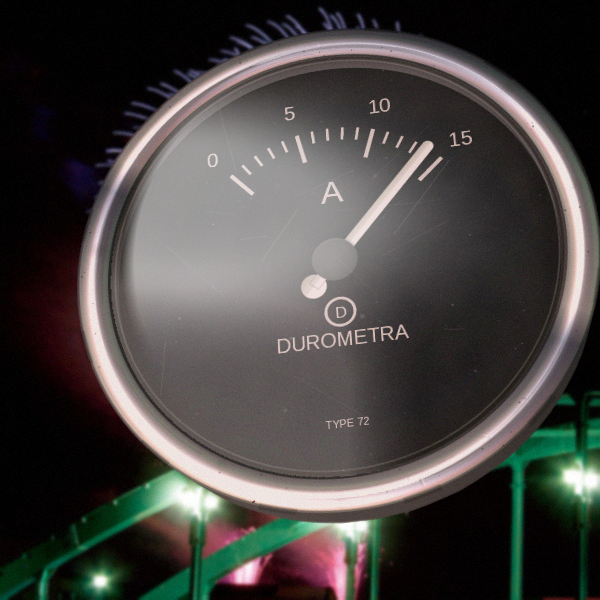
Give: 14 A
